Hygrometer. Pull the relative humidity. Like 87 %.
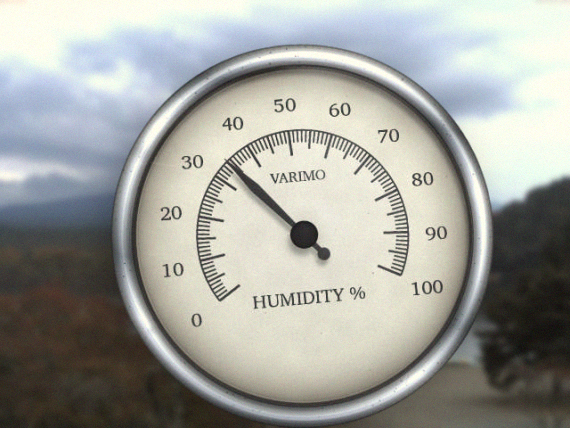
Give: 34 %
